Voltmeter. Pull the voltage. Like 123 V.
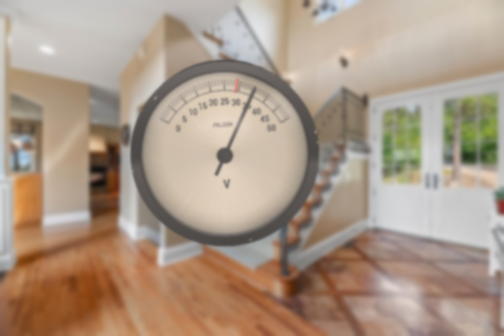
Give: 35 V
